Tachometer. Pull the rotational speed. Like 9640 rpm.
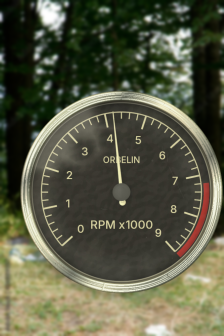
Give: 4200 rpm
